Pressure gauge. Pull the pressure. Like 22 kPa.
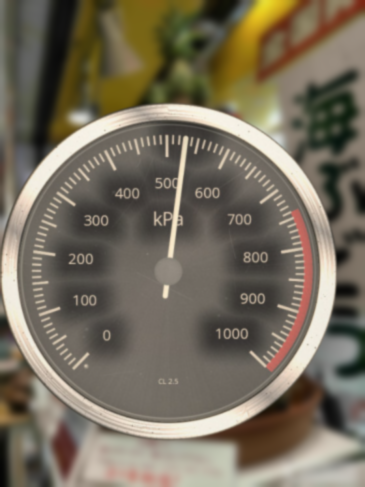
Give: 530 kPa
